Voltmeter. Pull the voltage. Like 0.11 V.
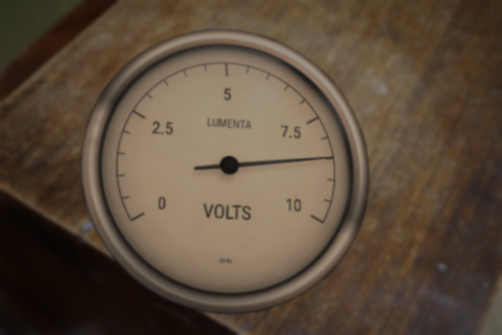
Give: 8.5 V
